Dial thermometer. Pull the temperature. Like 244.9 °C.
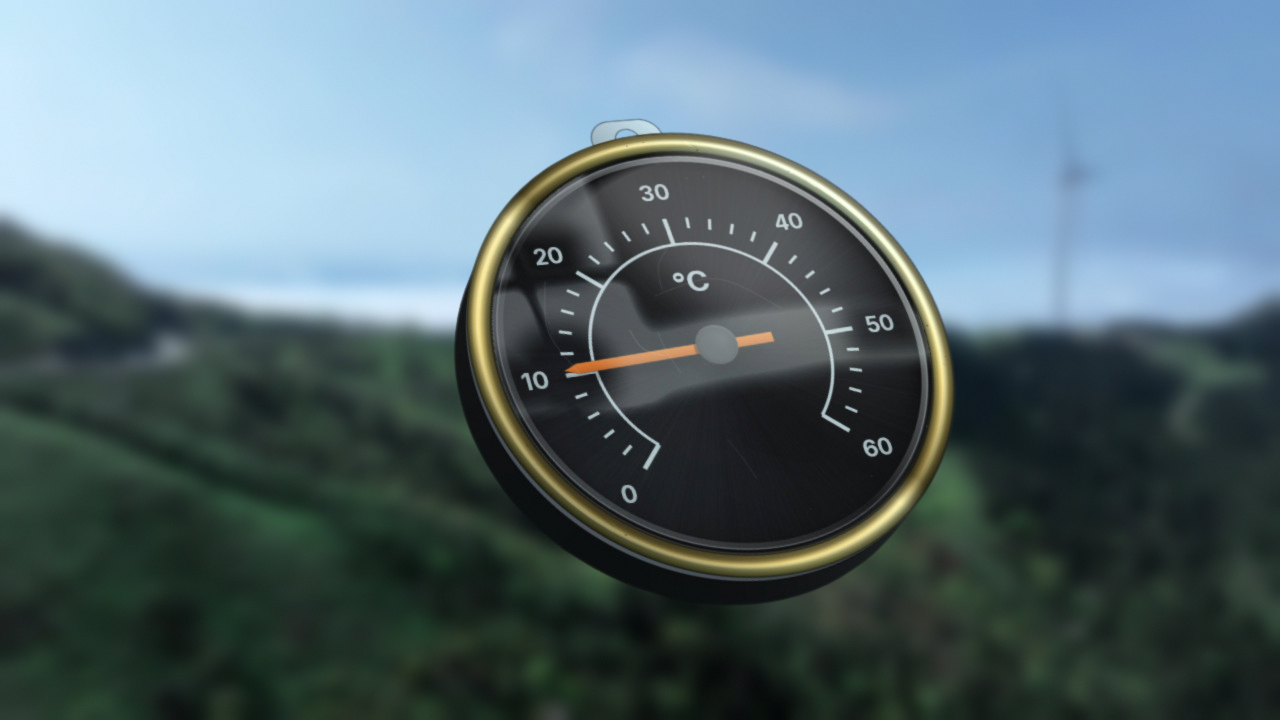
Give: 10 °C
